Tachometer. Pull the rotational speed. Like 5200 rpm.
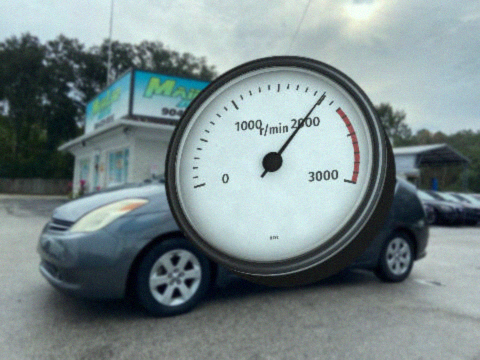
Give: 2000 rpm
